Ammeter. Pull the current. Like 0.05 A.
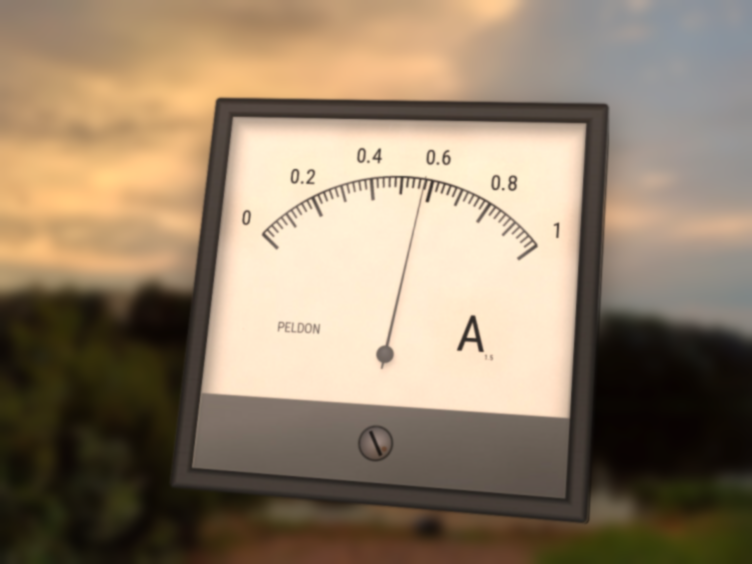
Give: 0.58 A
